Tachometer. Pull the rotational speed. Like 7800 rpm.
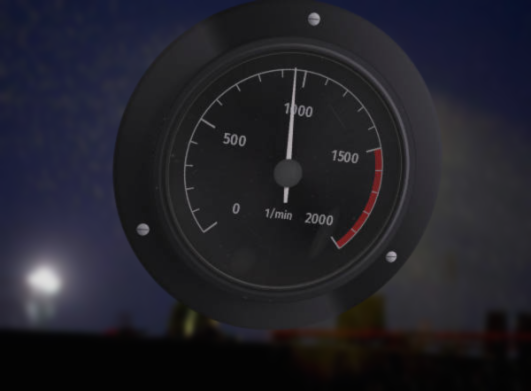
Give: 950 rpm
